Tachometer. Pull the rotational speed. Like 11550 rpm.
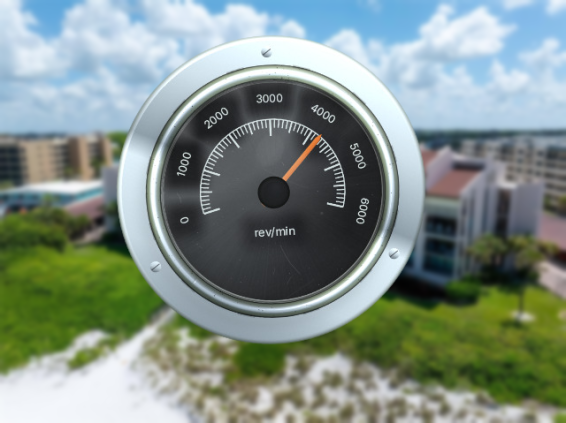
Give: 4200 rpm
